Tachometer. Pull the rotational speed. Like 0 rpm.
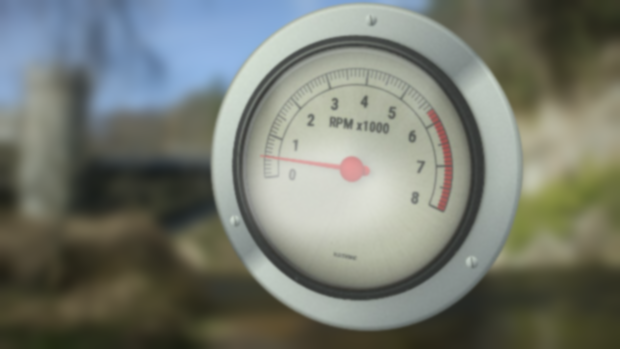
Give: 500 rpm
